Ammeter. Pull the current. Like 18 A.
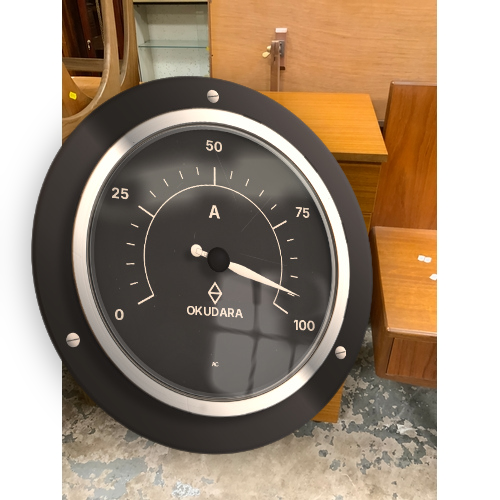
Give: 95 A
